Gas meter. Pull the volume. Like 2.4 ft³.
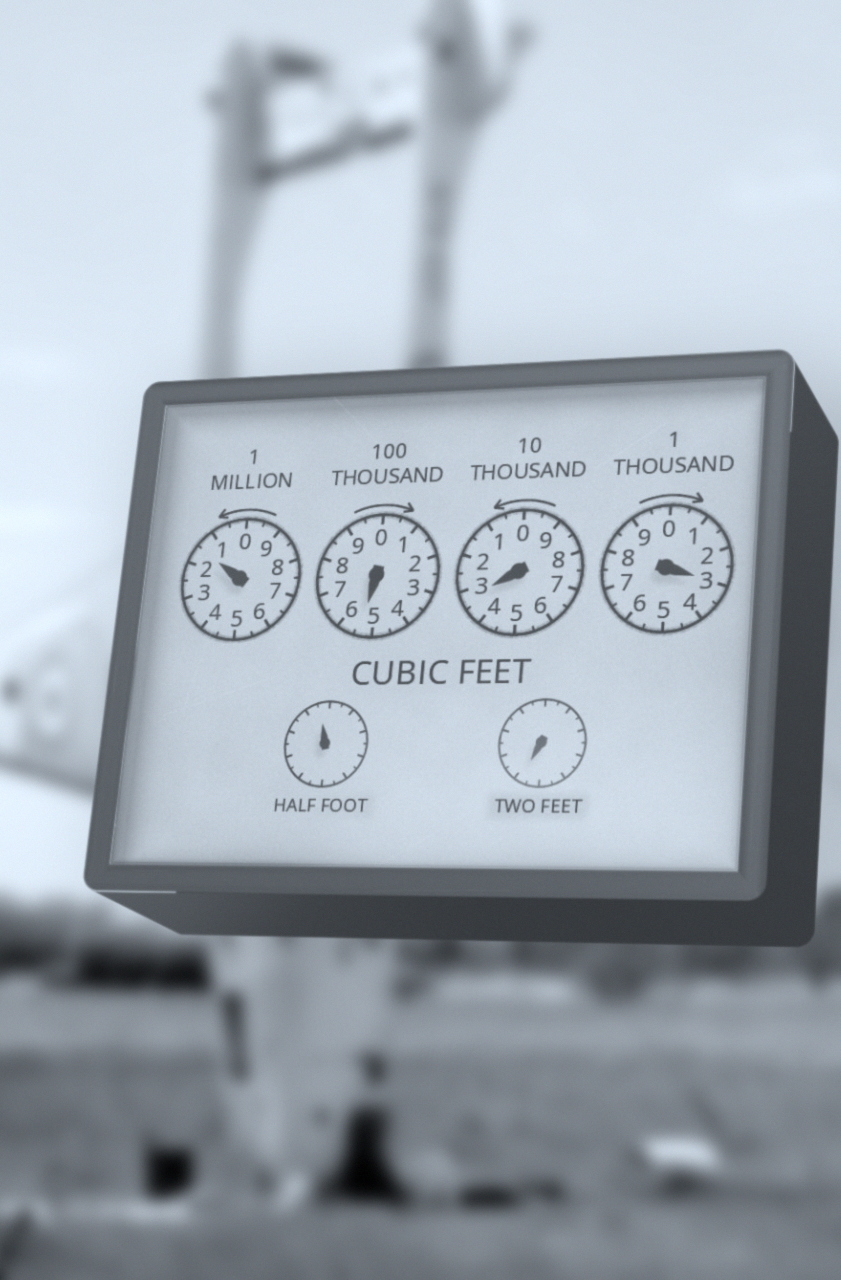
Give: 153300 ft³
